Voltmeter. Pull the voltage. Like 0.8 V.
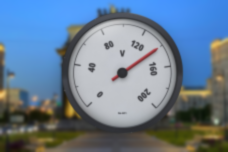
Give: 140 V
